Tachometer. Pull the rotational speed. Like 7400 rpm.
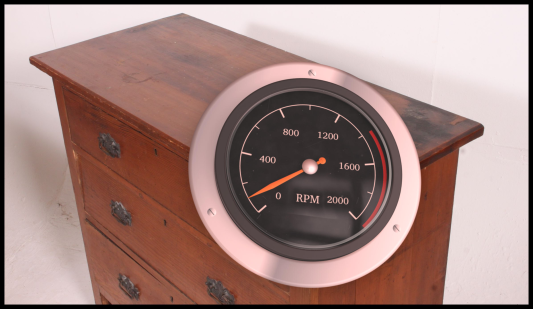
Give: 100 rpm
